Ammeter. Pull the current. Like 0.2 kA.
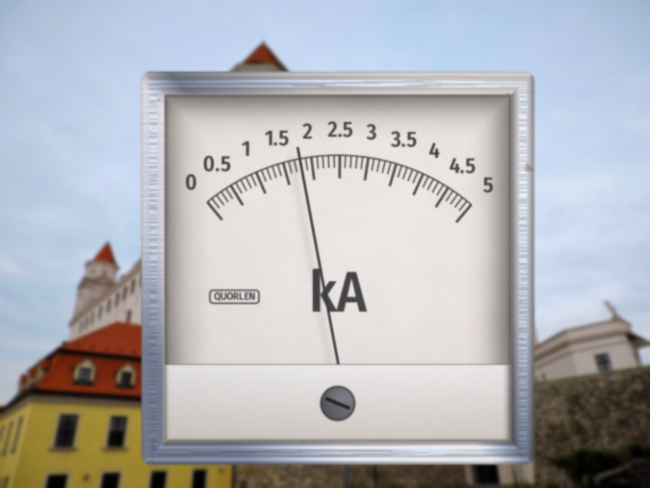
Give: 1.8 kA
